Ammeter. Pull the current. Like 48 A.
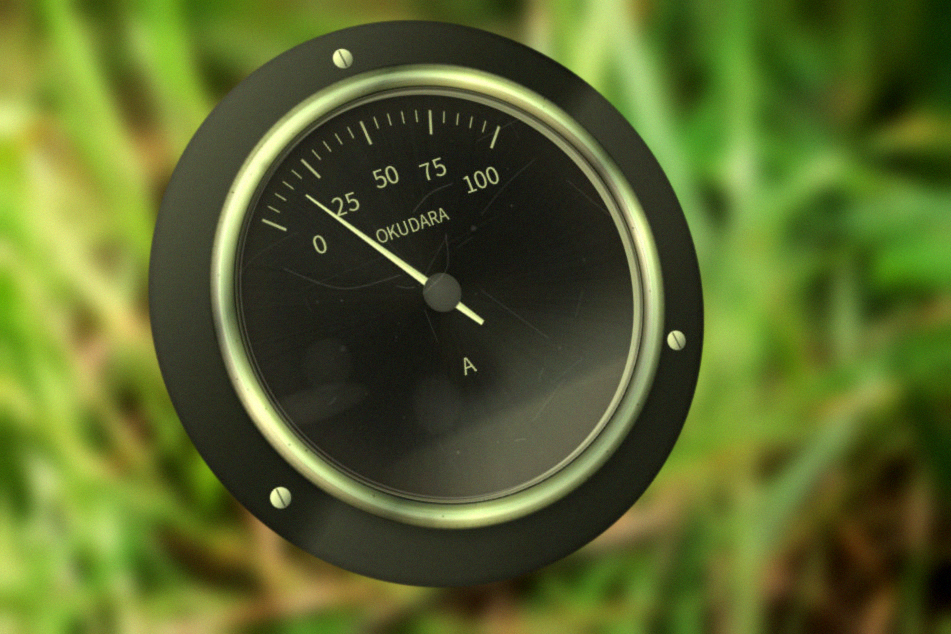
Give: 15 A
